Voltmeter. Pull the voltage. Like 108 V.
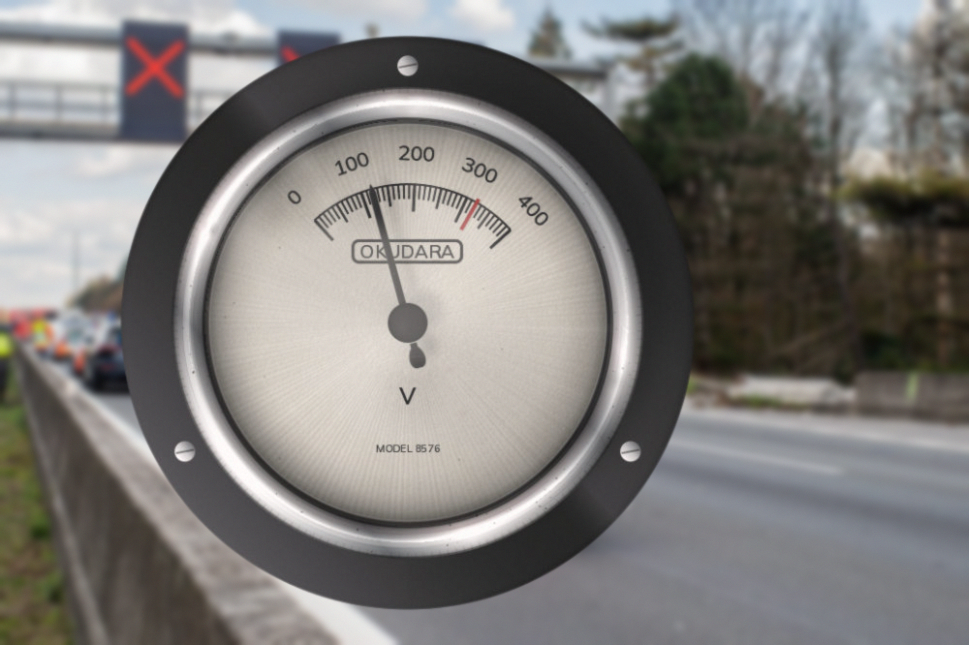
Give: 120 V
